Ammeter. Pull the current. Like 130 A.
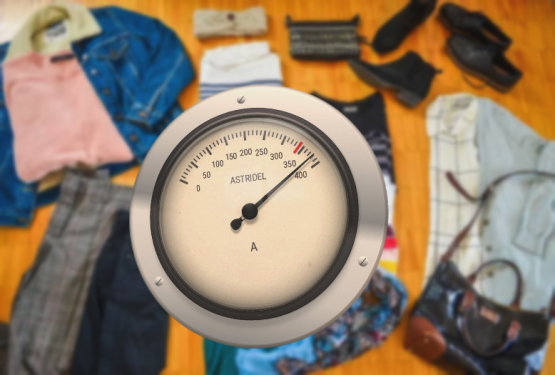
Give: 380 A
